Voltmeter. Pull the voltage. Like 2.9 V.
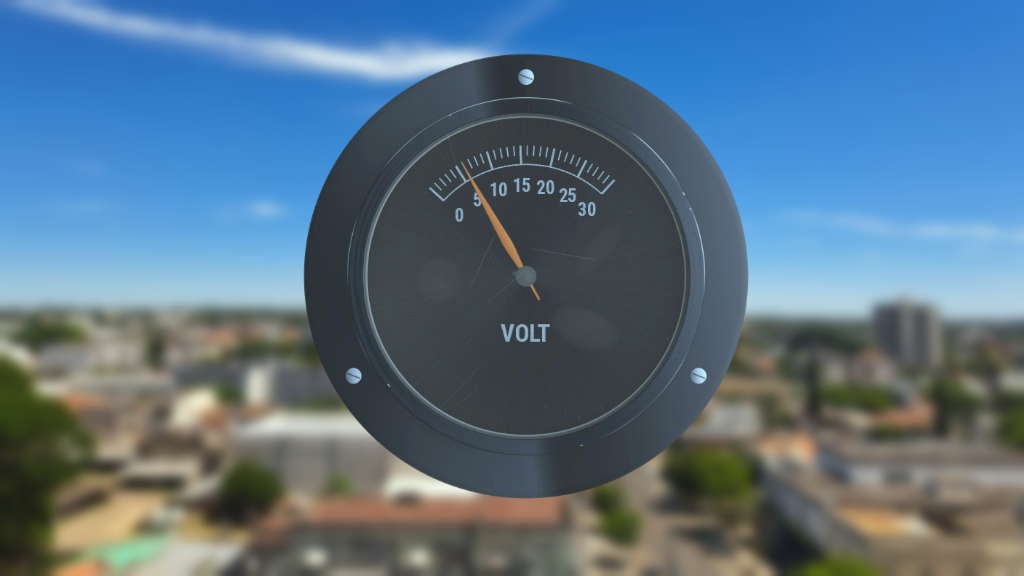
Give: 6 V
